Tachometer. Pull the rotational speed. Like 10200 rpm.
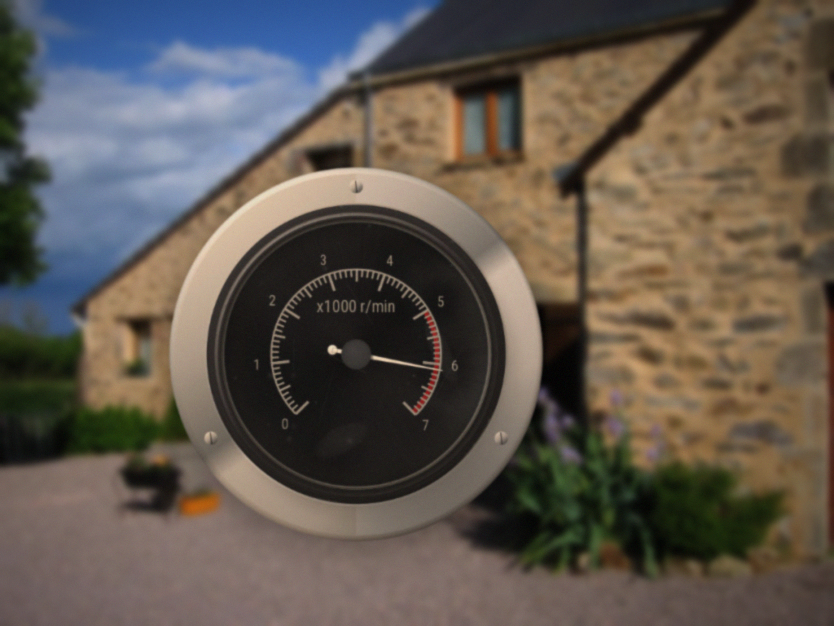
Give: 6100 rpm
